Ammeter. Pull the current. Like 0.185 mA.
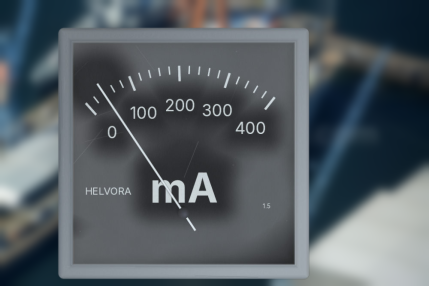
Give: 40 mA
